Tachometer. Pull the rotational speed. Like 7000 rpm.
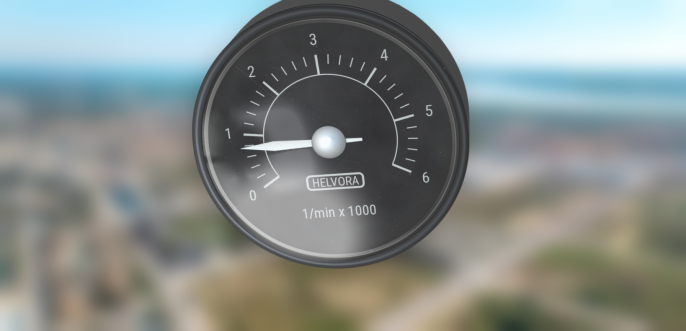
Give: 800 rpm
